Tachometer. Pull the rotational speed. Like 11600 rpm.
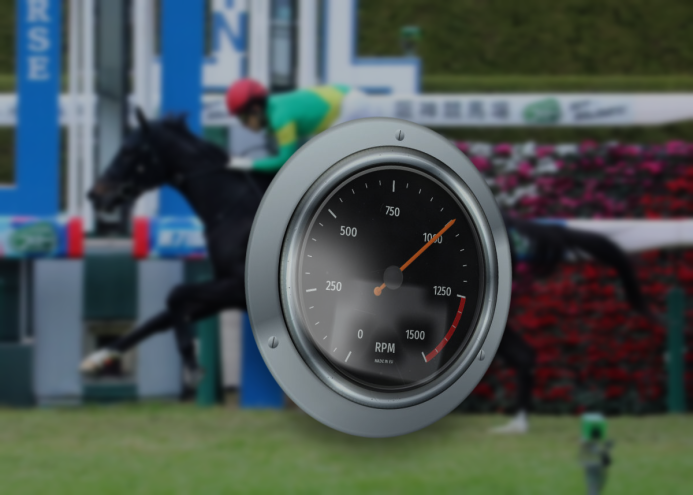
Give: 1000 rpm
